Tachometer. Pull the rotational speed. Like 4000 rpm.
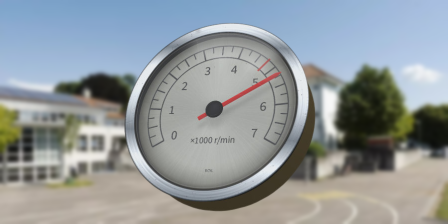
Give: 5250 rpm
